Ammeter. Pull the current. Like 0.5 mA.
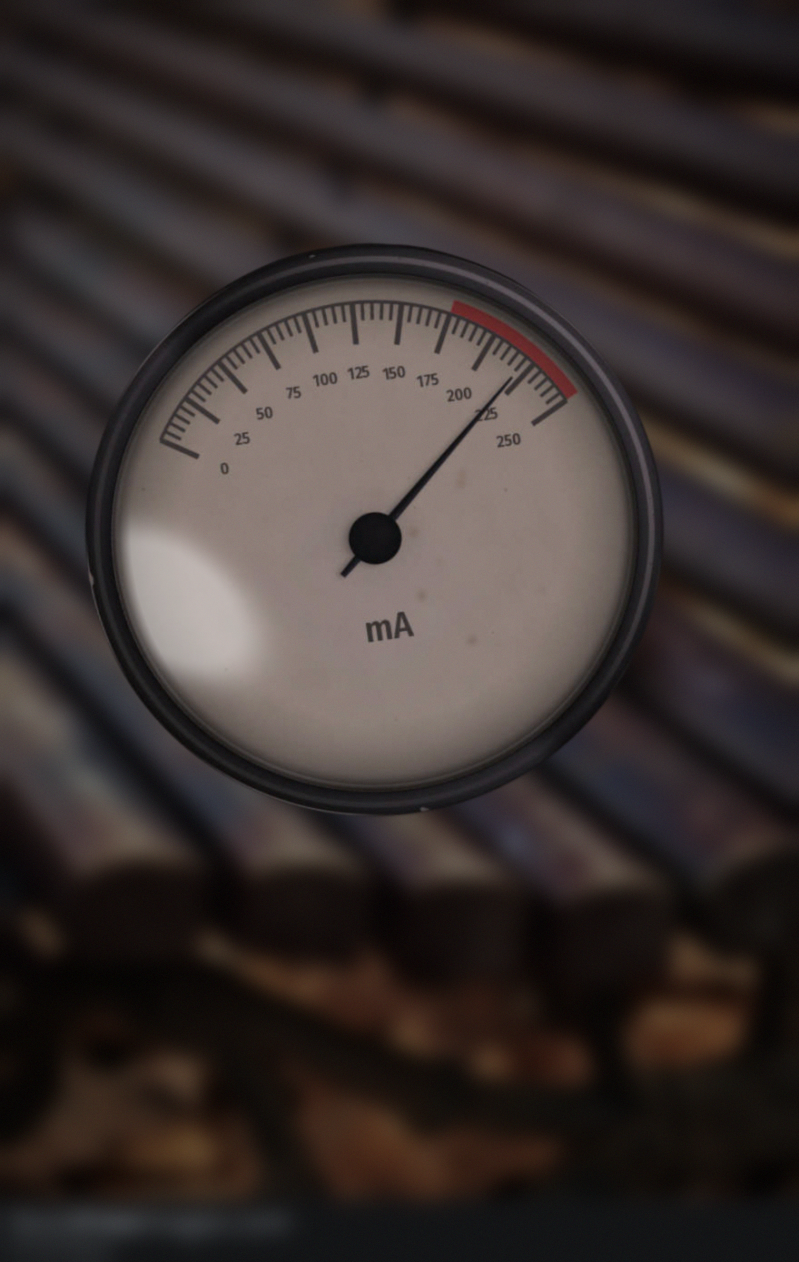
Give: 220 mA
